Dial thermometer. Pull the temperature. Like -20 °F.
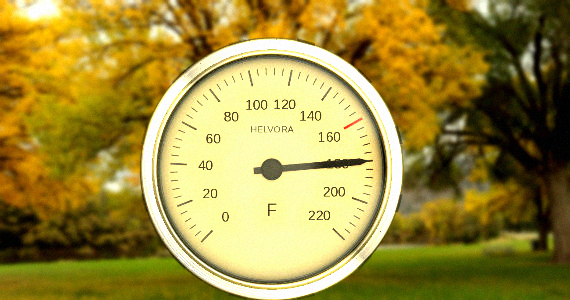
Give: 180 °F
